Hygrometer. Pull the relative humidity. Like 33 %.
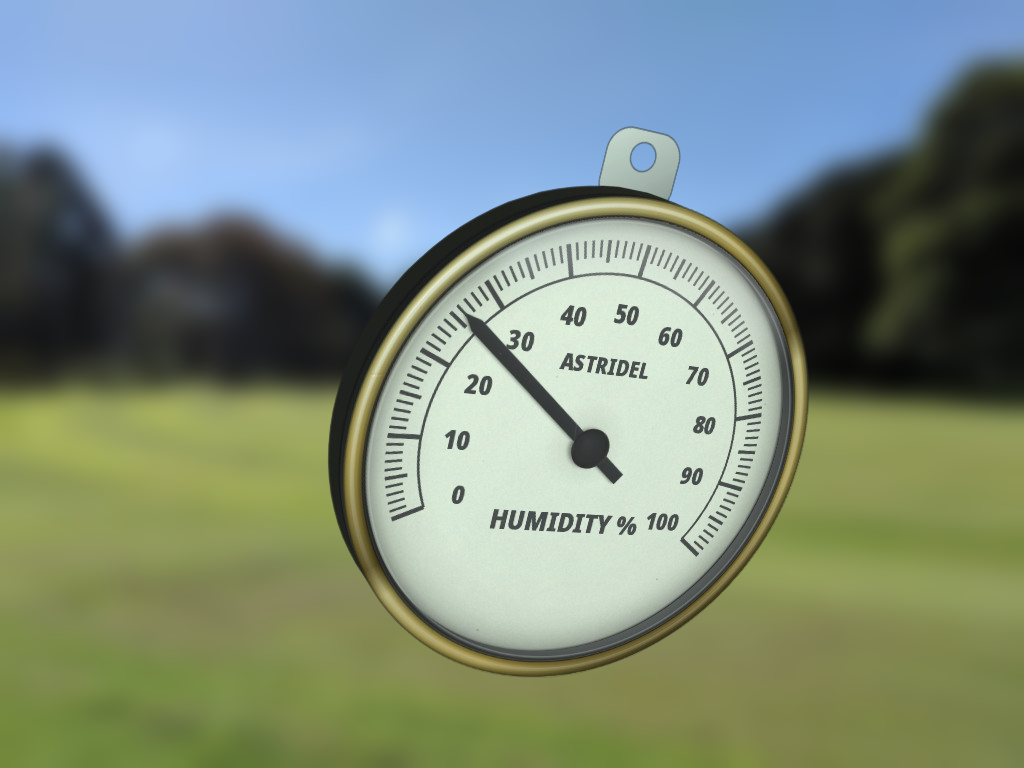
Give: 26 %
